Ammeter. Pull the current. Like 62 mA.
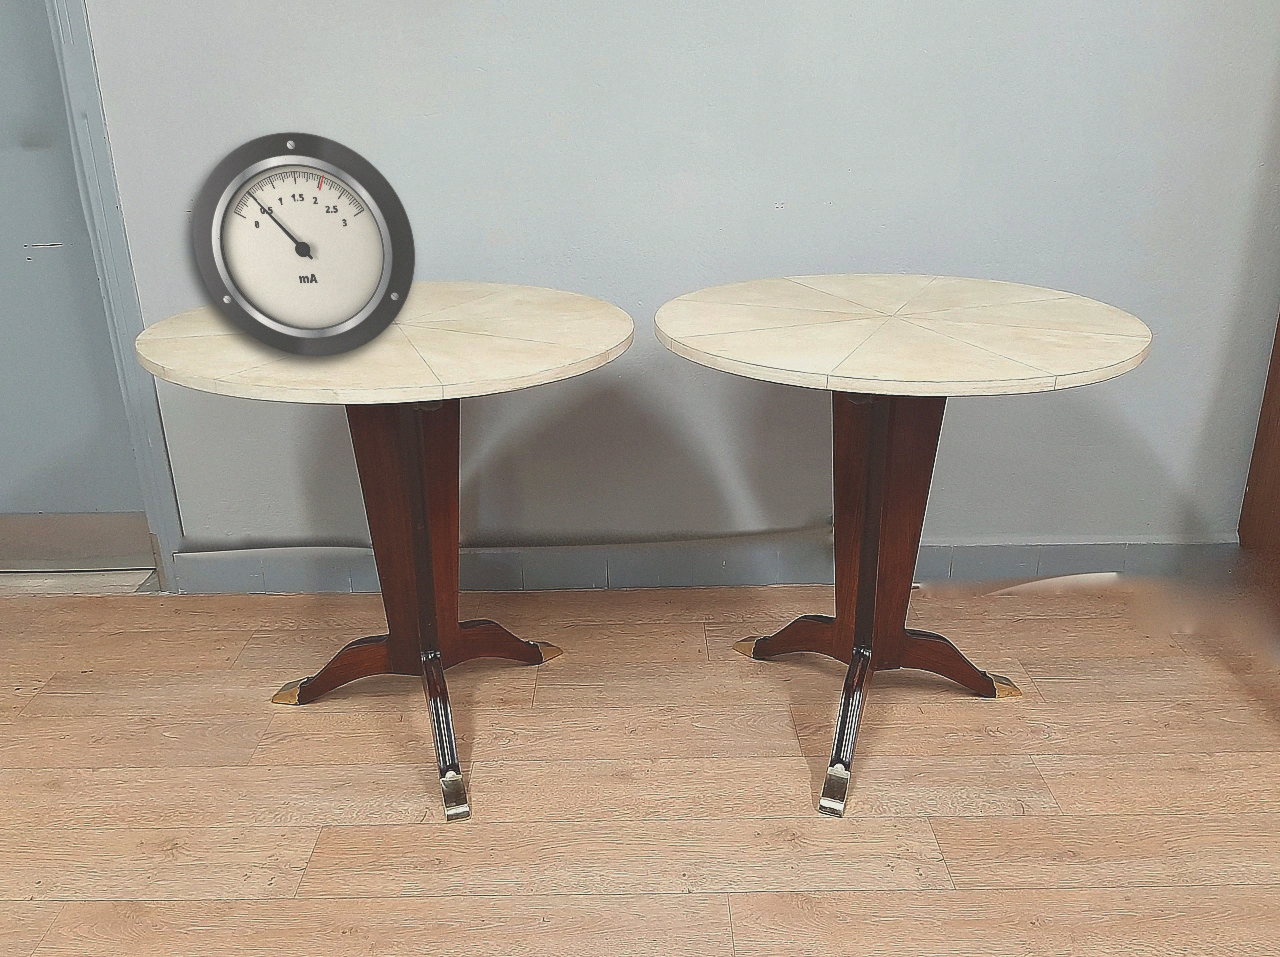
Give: 0.5 mA
